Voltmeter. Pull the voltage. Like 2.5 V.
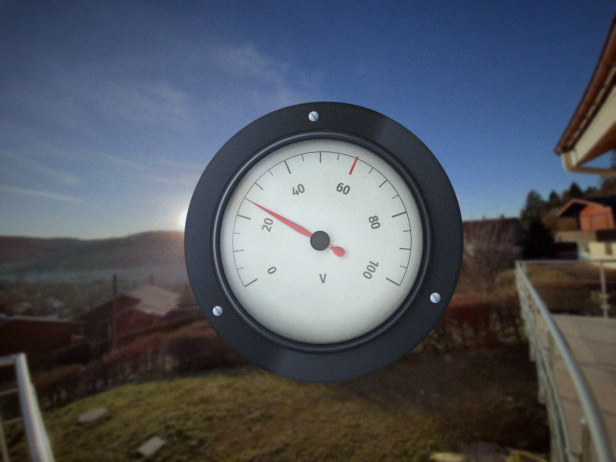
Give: 25 V
